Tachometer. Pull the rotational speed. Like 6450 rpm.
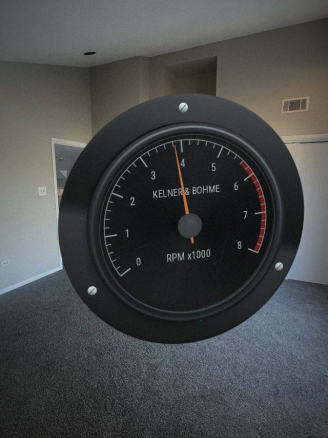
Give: 3800 rpm
